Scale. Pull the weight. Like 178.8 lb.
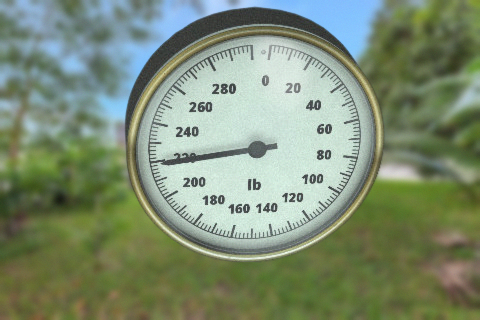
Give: 220 lb
